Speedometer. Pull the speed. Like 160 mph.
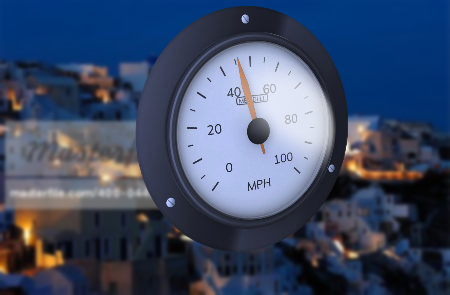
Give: 45 mph
